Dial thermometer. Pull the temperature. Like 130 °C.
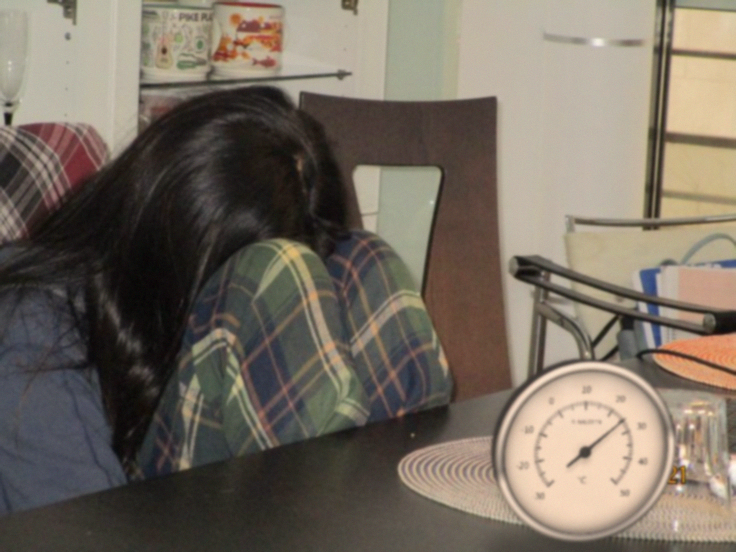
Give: 25 °C
